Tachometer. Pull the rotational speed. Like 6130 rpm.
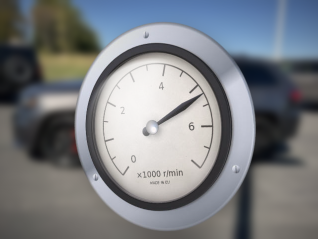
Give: 5250 rpm
